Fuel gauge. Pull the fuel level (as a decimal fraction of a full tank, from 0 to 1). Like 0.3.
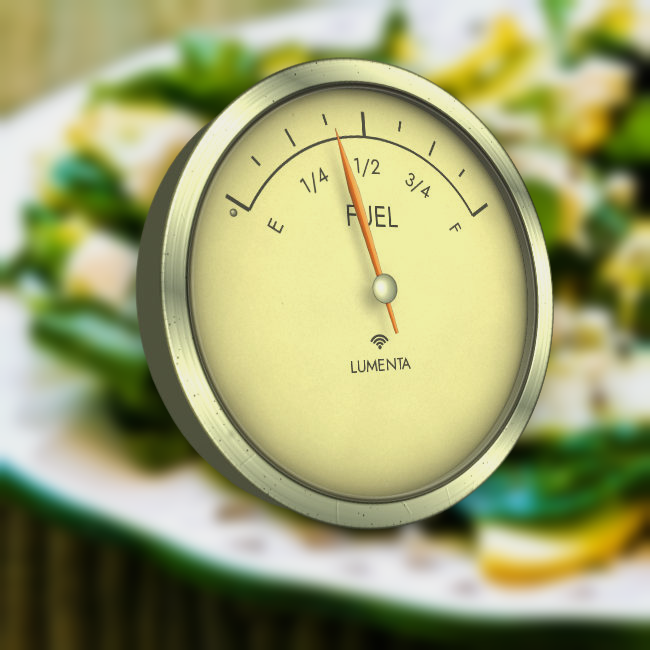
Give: 0.375
